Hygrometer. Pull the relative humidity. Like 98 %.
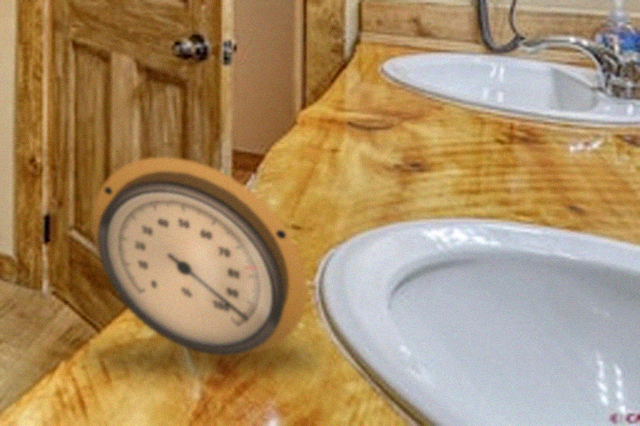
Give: 95 %
